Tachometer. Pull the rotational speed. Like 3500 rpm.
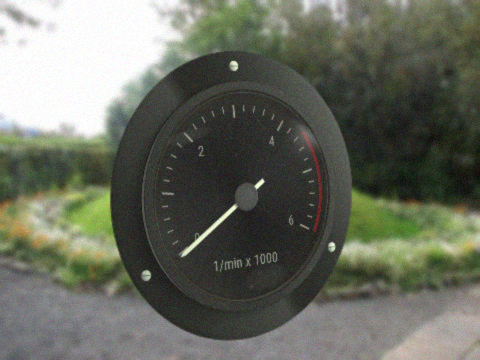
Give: 0 rpm
